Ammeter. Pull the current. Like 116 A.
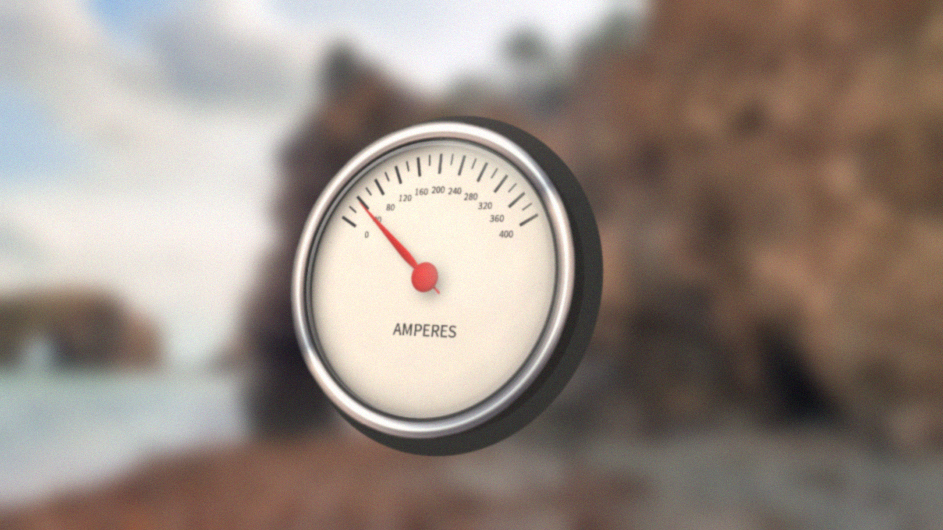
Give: 40 A
